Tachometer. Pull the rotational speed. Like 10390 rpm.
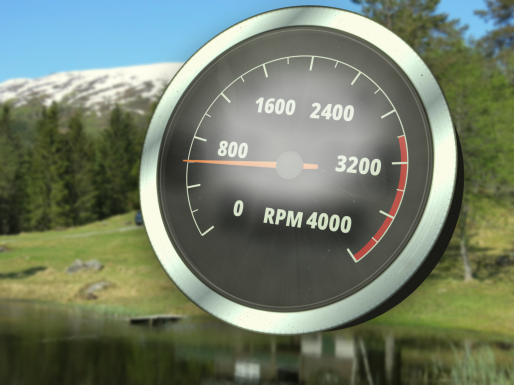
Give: 600 rpm
